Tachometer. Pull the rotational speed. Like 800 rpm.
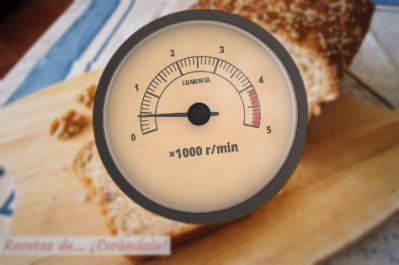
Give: 400 rpm
